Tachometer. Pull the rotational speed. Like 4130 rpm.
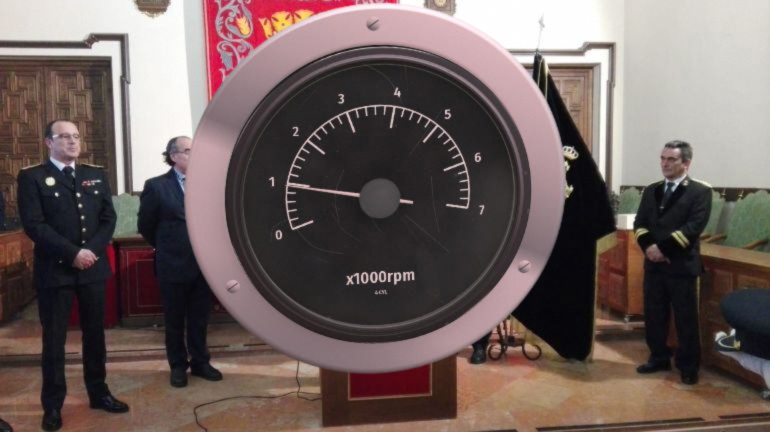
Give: 1000 rpm
